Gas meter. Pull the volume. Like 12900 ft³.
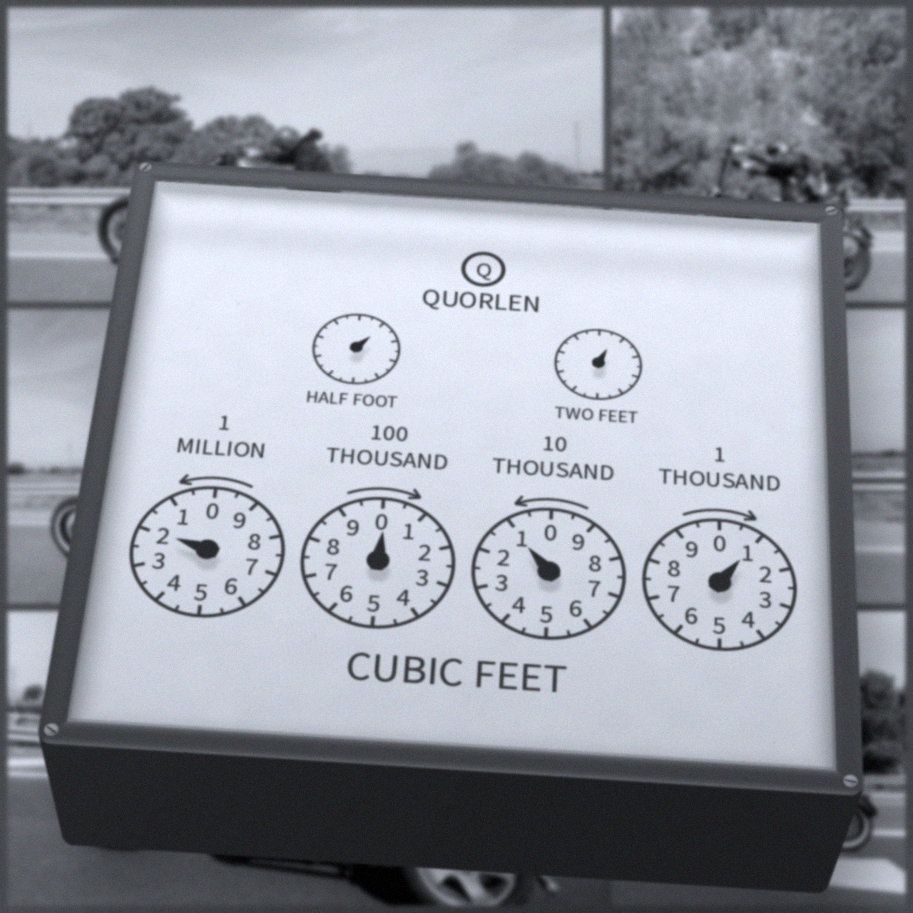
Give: 201100 ft³
